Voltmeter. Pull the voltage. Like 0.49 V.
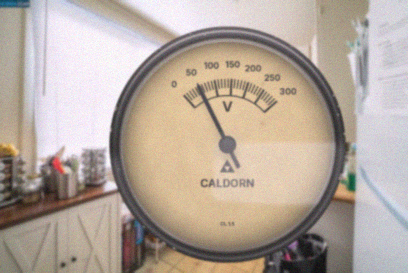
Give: 50 V
